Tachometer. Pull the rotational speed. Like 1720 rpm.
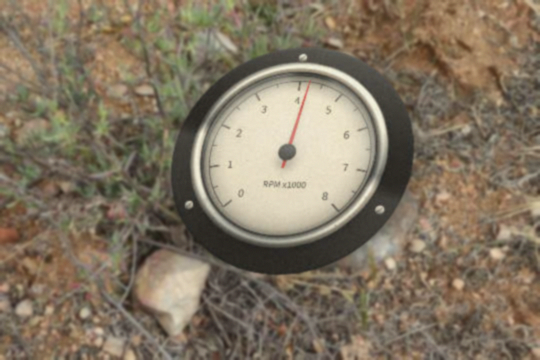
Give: 4250 rpm
